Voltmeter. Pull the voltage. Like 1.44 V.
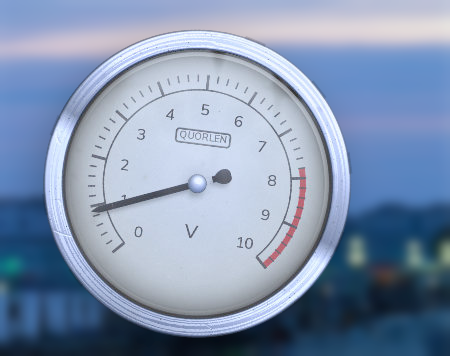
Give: 0.9 V
